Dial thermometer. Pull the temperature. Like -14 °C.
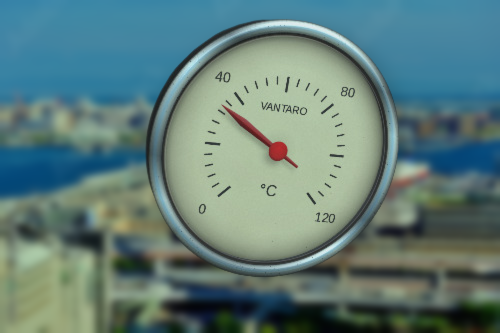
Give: 34 °C
